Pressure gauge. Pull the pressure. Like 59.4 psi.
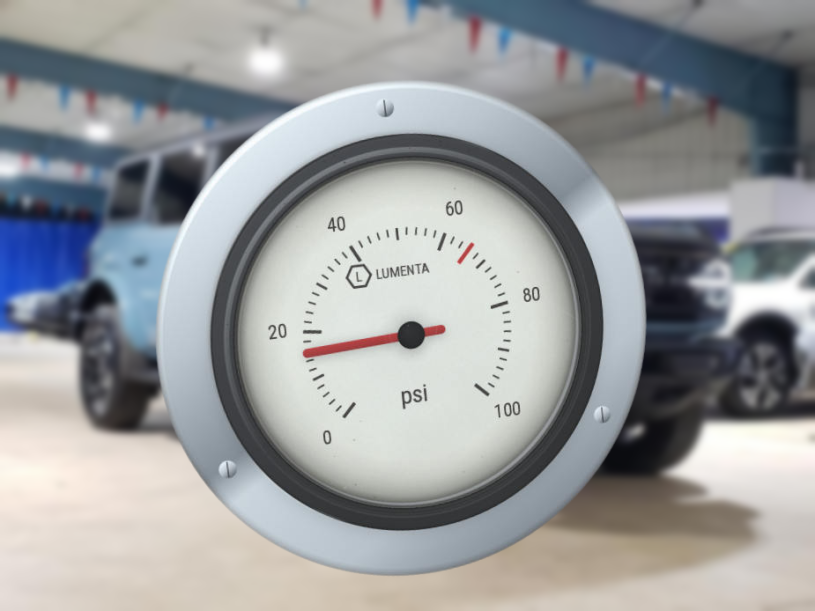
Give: 16 psi
